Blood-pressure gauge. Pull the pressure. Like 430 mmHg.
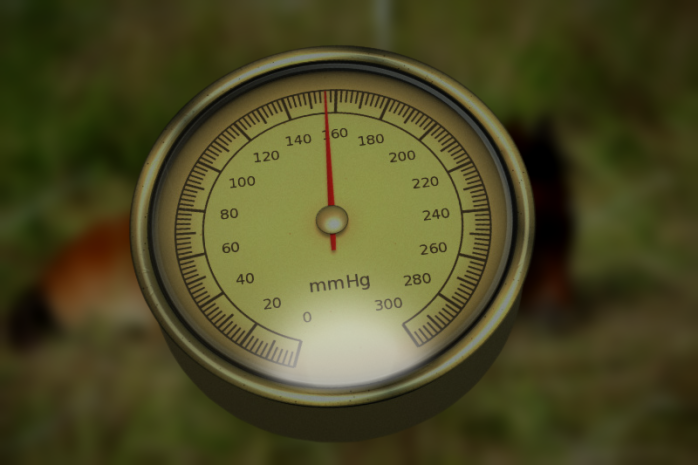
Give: 156 mmHg
